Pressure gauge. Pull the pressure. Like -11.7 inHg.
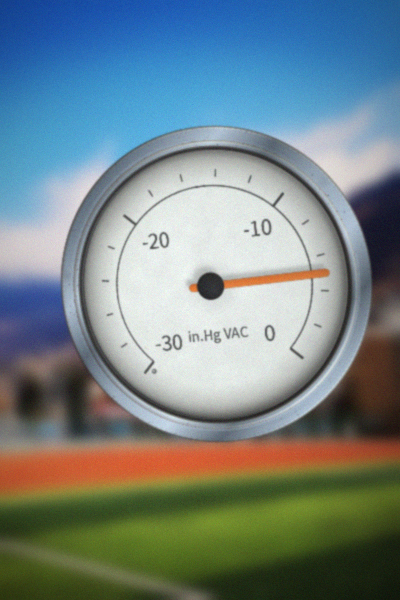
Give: -5 inHg
